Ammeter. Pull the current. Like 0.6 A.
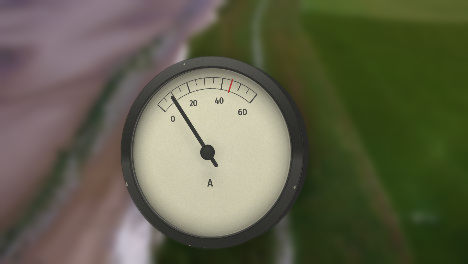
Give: 10 A
